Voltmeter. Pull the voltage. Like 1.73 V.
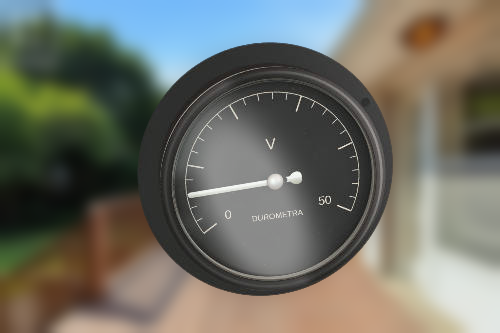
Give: 6 V
